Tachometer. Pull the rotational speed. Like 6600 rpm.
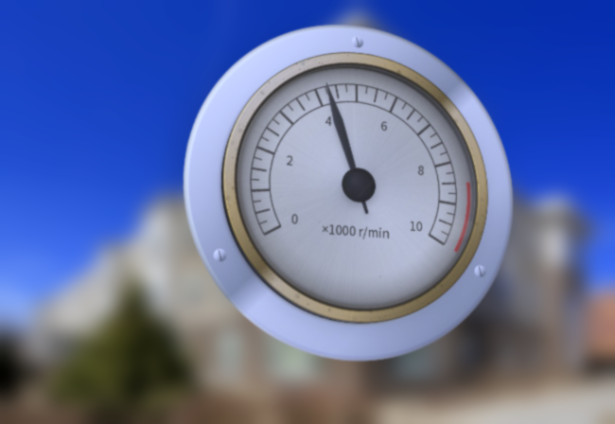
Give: 4250 rpm
